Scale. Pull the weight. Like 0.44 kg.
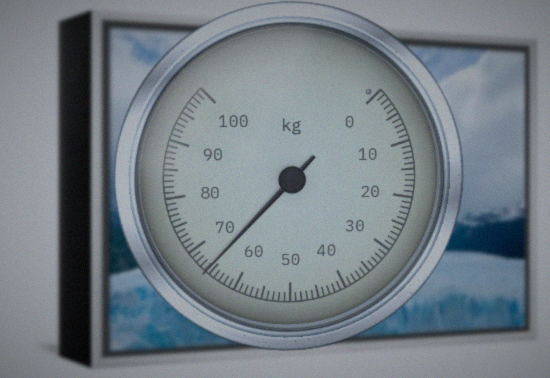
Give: 66 kg
